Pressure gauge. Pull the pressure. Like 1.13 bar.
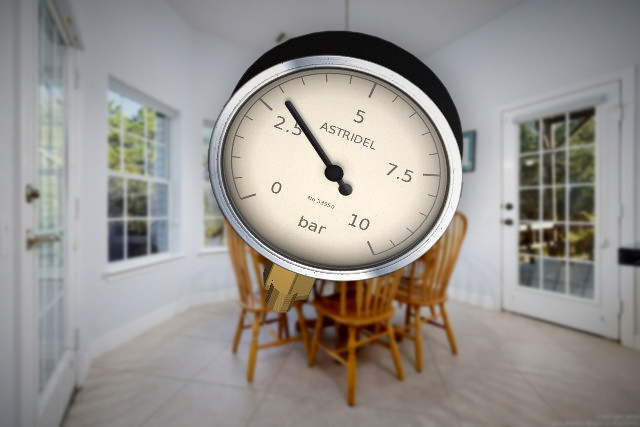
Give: 3 bar
